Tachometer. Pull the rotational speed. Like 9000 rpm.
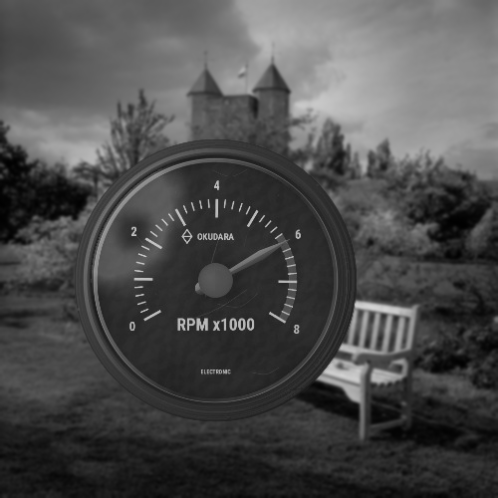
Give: 6000 rpm
